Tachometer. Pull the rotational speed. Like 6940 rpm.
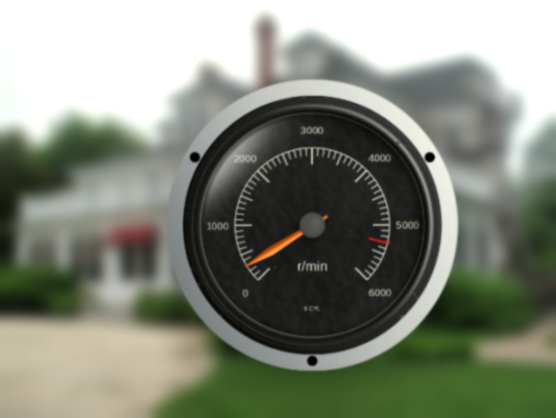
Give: 300 rpm
